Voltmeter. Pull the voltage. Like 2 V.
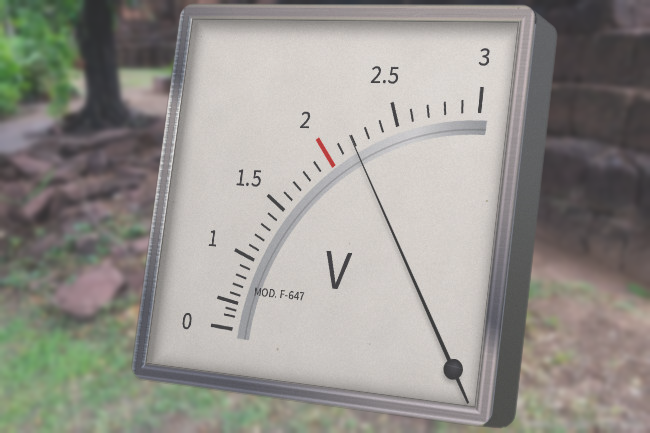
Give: 2.2 V
